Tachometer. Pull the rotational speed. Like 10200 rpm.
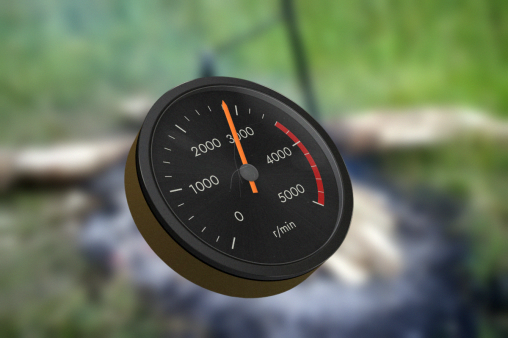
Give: 2800 rpm
